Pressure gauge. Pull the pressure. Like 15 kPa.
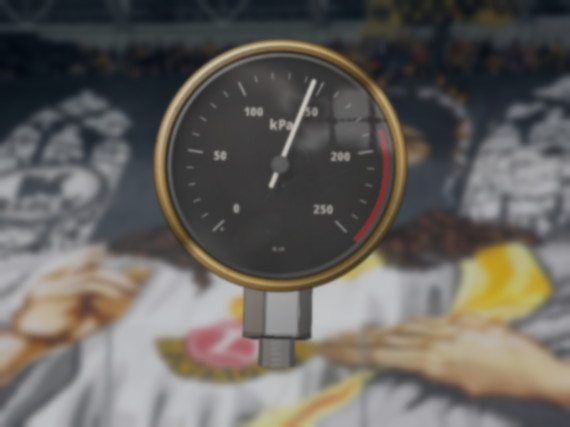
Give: 145 kPa
